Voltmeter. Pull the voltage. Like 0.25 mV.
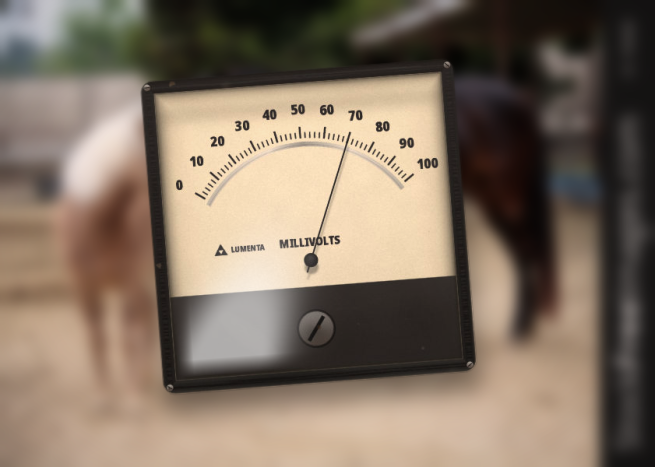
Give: 70 mV
